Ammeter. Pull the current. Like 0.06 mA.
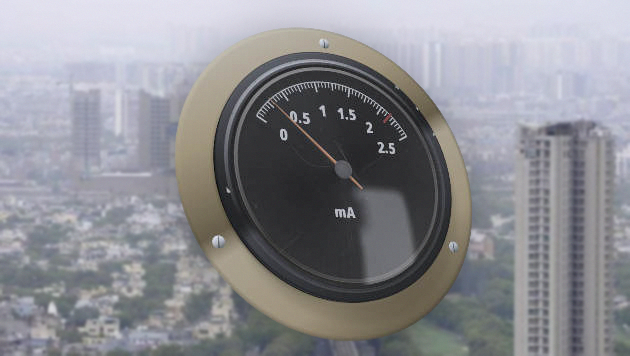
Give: 0.25 mA
